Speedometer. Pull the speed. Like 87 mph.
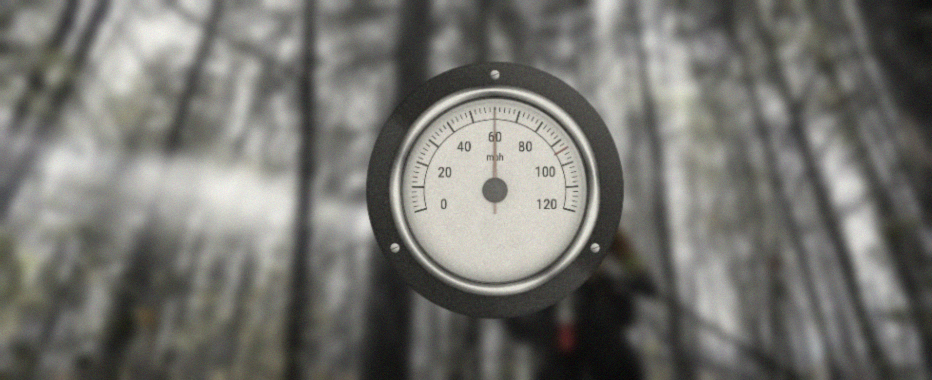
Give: 60 mph
